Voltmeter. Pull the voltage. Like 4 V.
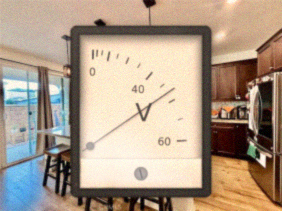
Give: 47.5 V
